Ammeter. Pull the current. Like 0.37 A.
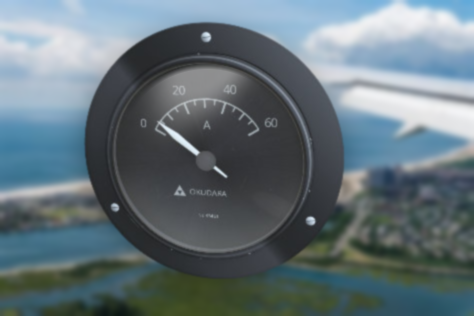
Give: 5 A
